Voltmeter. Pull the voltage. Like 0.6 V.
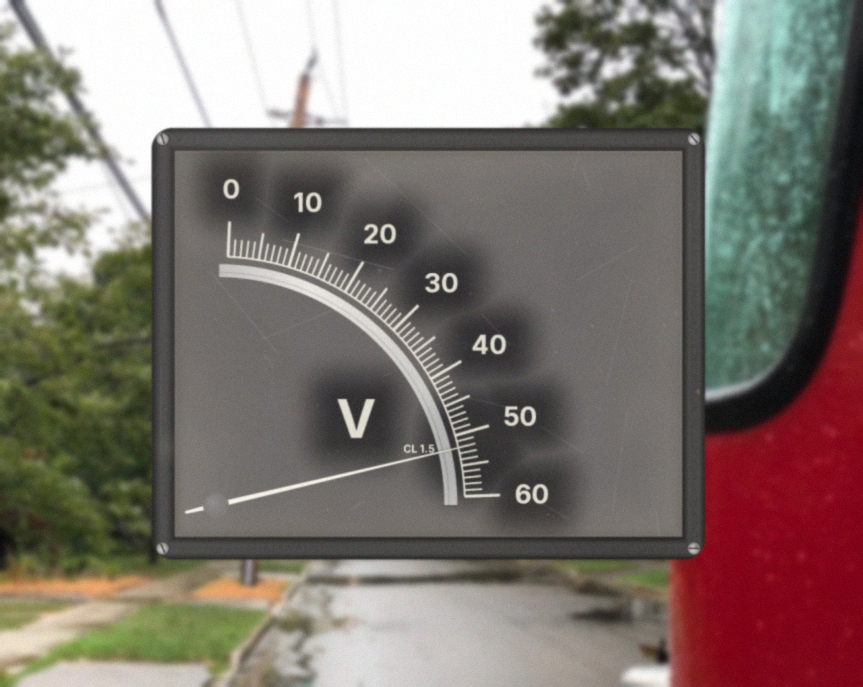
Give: 52 V
